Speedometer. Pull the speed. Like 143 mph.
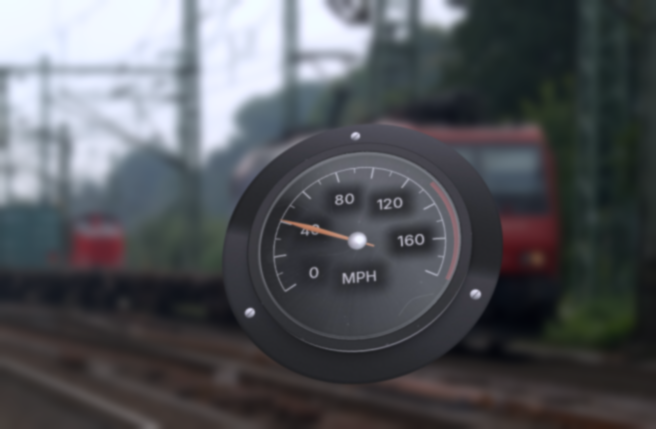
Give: 40 mph
